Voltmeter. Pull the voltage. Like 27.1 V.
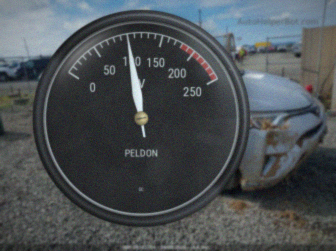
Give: 100 V
